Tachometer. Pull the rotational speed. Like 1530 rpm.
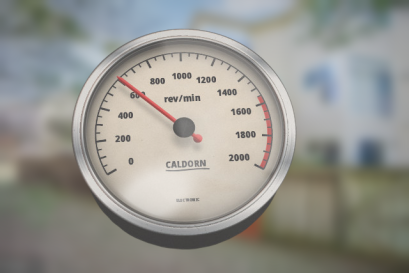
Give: 600 rpm
